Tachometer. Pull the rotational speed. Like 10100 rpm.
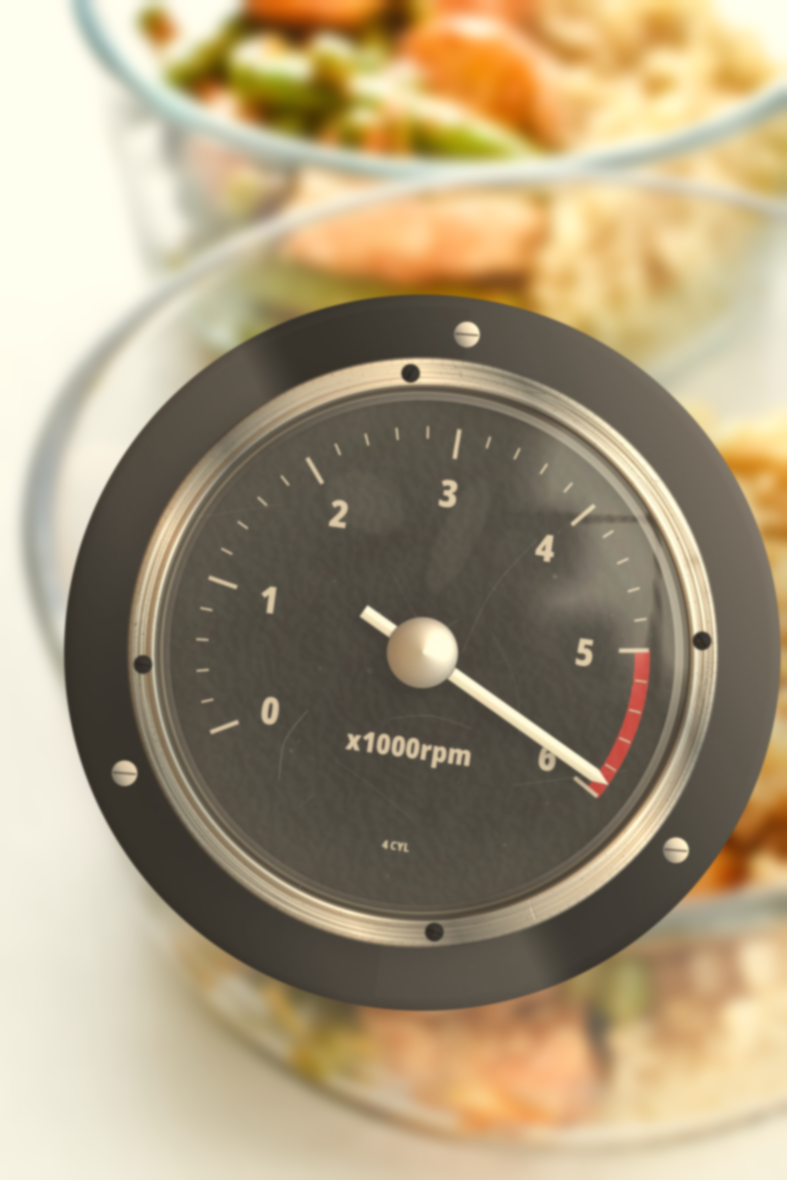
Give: 5900 rpm
